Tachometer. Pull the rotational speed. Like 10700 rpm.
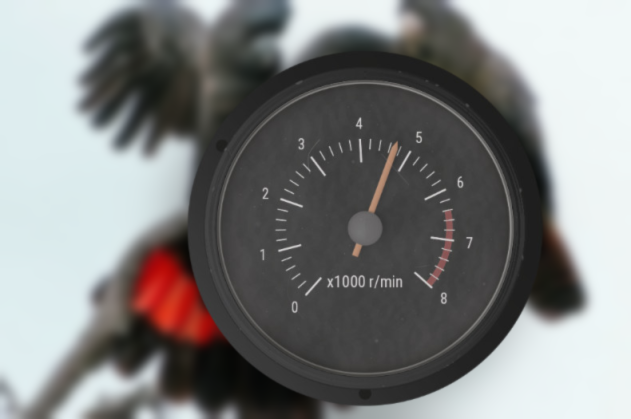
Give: 4700 rpm
